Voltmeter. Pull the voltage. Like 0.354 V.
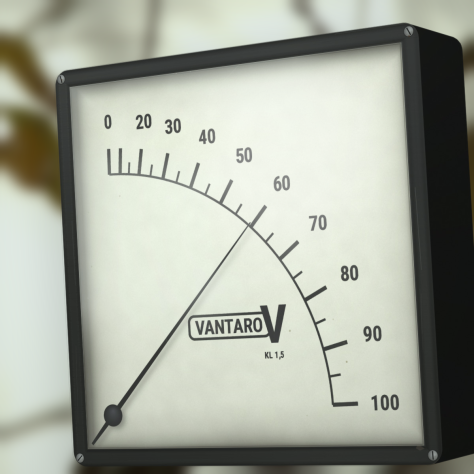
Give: 60 V
